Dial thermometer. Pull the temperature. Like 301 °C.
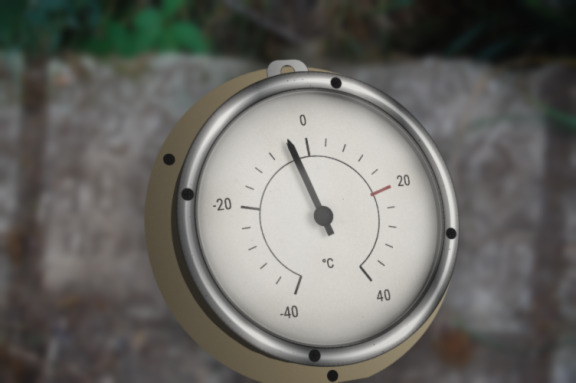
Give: -4 °C
